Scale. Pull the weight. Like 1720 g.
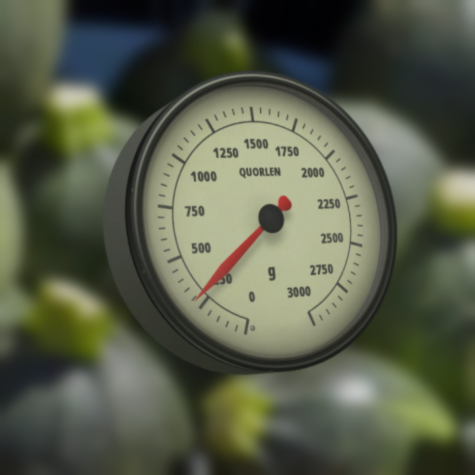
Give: 300 g
